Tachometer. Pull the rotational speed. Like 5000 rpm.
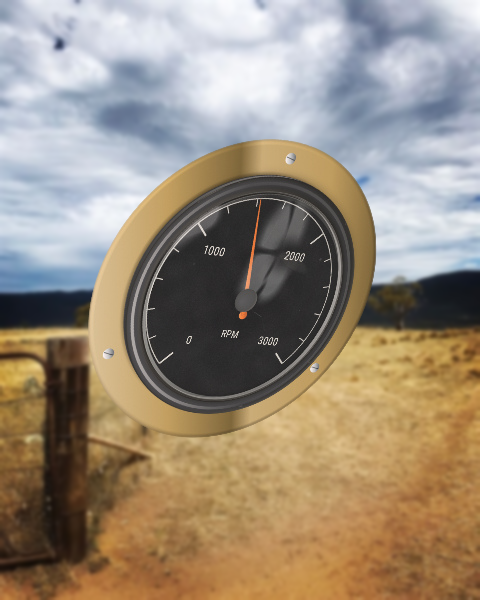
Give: 1400 rpm
